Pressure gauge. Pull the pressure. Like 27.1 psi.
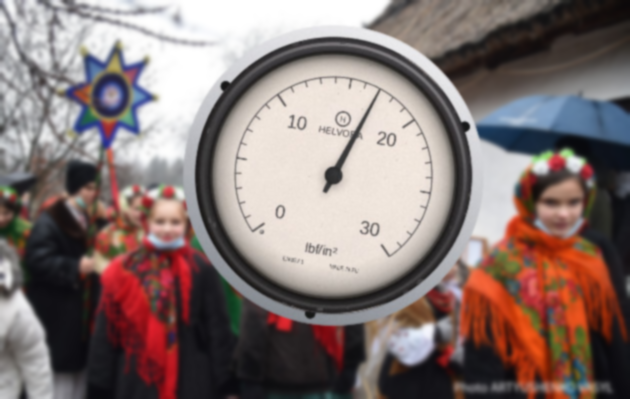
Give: 17 psi
